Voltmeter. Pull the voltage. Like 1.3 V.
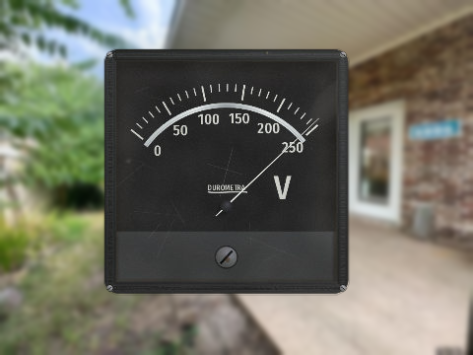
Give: 245 V
